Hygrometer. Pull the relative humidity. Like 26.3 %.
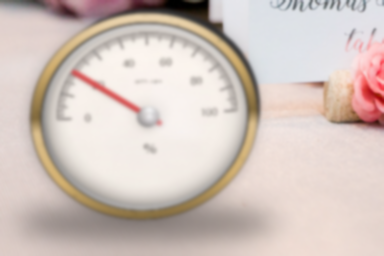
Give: 20 %
